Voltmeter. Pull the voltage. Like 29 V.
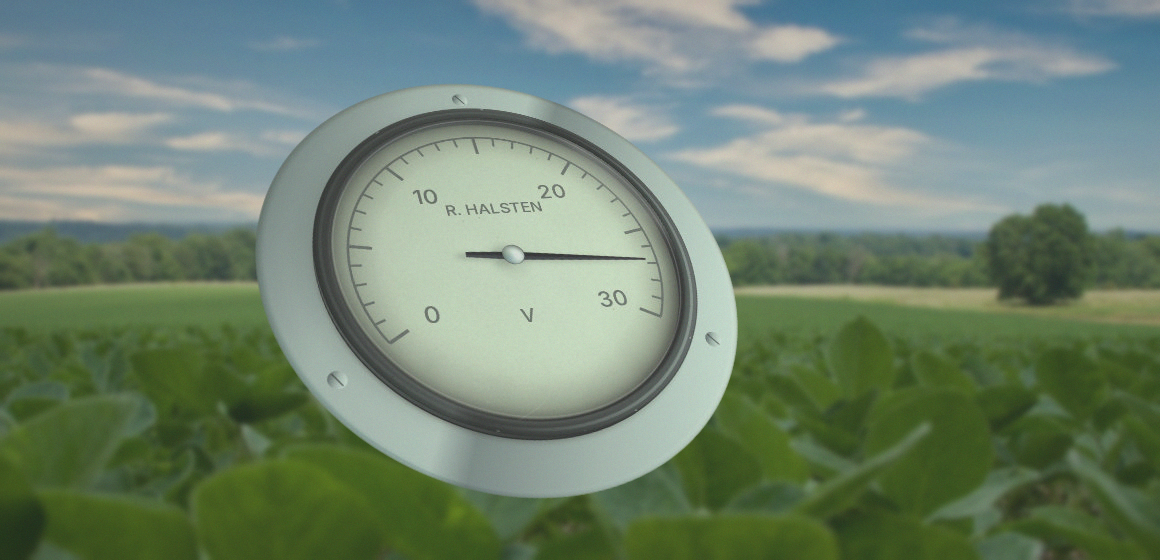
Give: 27 V
